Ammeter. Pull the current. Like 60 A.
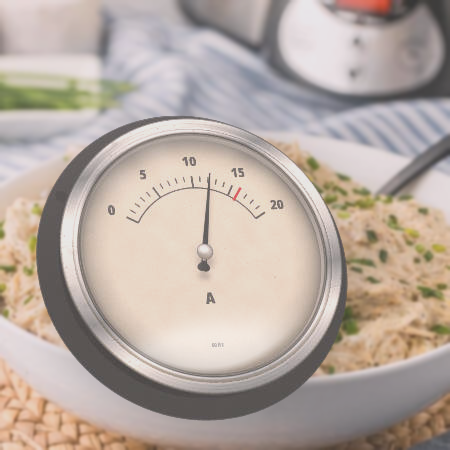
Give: 12 A
